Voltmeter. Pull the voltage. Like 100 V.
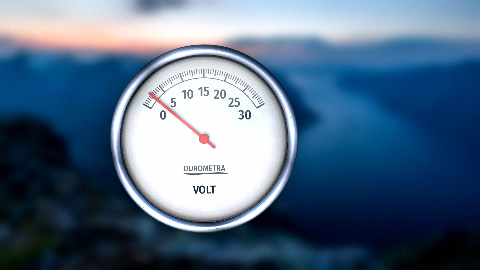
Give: 2.5 V
